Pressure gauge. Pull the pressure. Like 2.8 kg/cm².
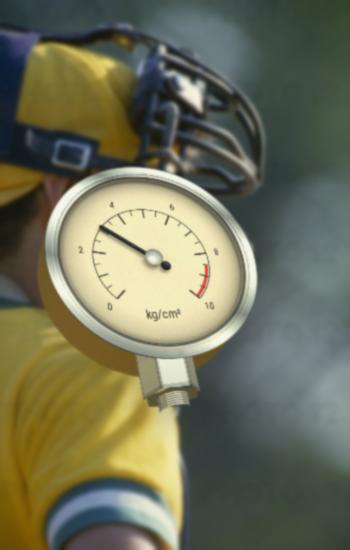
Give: 3 kg/cm²
